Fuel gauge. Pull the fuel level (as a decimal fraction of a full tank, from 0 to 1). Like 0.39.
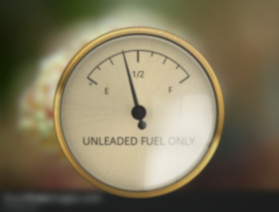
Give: 0.375
